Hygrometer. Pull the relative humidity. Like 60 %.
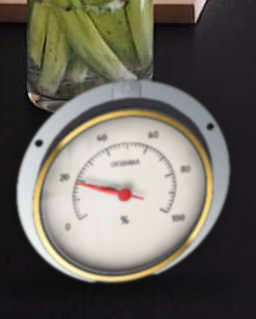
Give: 20 %
